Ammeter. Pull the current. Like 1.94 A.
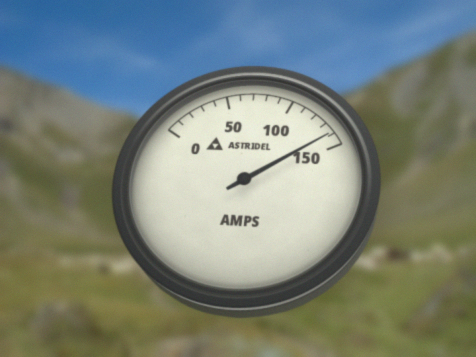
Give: 140 A
